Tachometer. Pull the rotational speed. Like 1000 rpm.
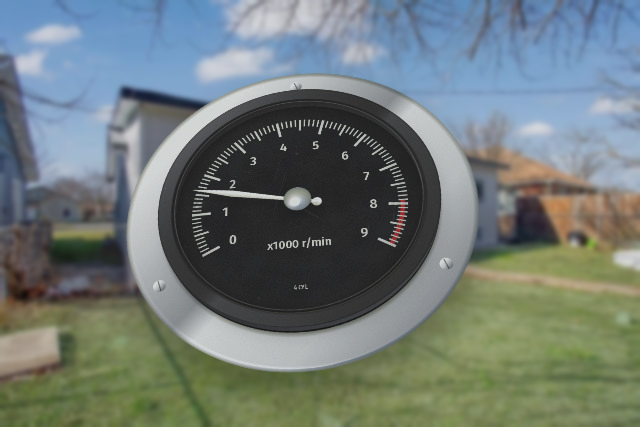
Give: 1500 rpm
